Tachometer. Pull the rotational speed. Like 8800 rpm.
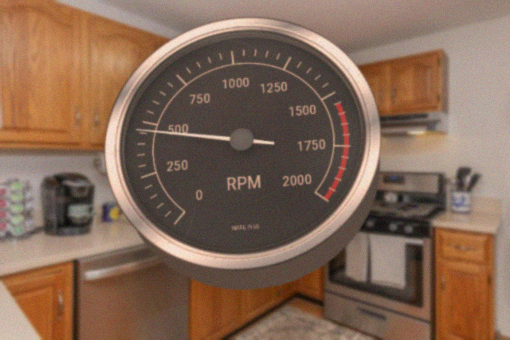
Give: 450 rpm
